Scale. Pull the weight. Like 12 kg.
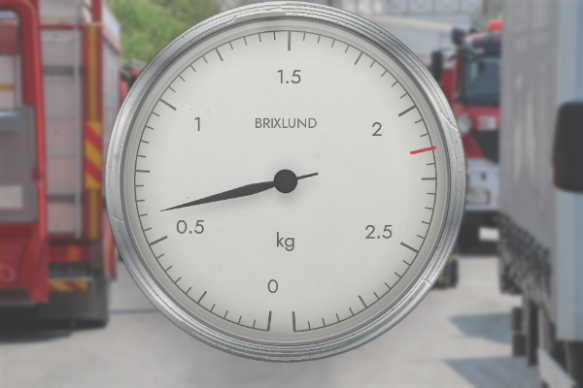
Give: 0.6 kg
